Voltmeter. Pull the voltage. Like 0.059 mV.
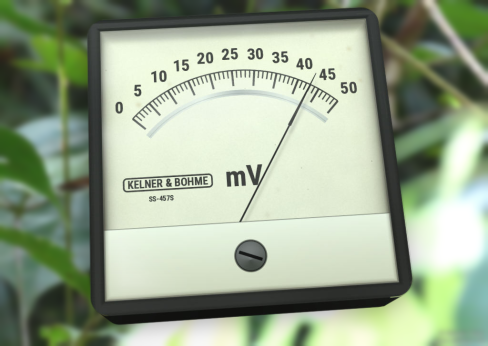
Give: 43 mV
